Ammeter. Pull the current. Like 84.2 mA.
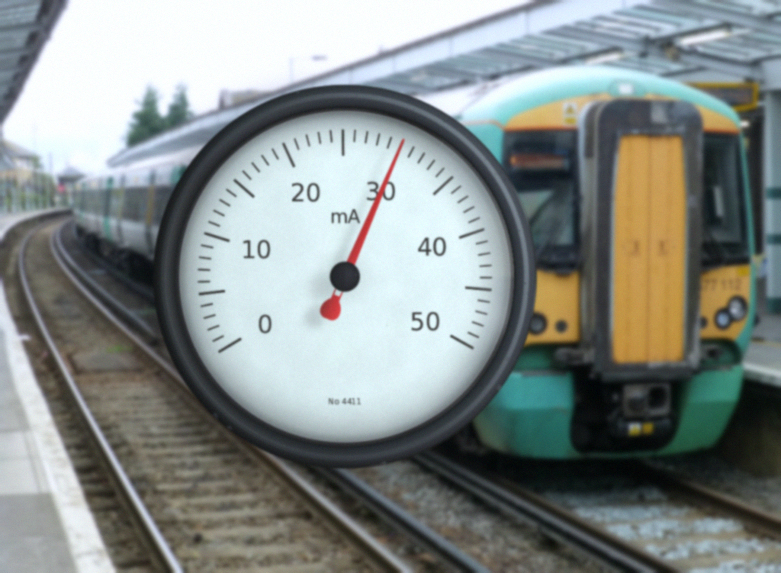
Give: 30 mA
